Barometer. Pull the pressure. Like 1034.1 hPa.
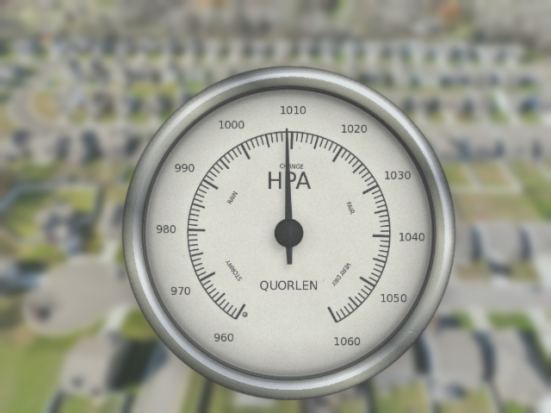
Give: 1009 hPa
